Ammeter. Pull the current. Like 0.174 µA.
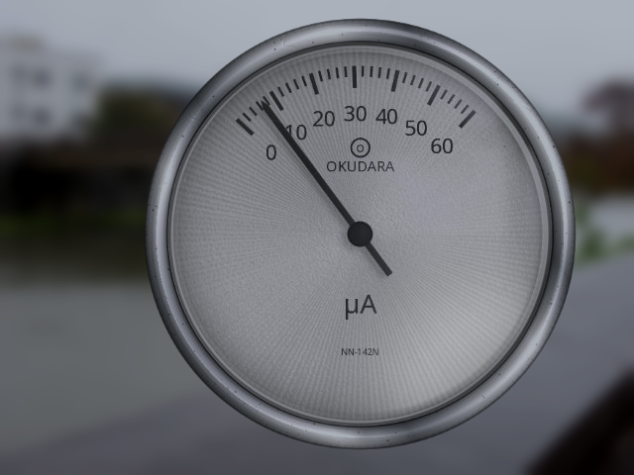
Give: 7 µA
